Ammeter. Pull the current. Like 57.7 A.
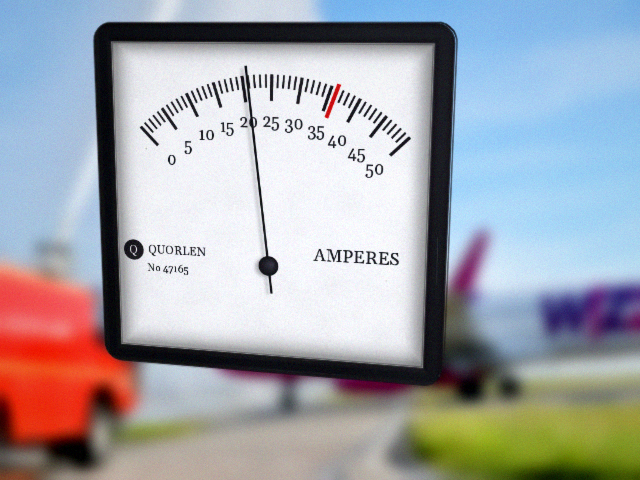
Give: 21 A
